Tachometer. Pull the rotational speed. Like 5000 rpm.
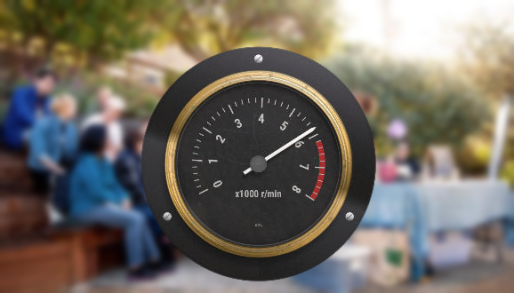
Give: 5800 rpm
